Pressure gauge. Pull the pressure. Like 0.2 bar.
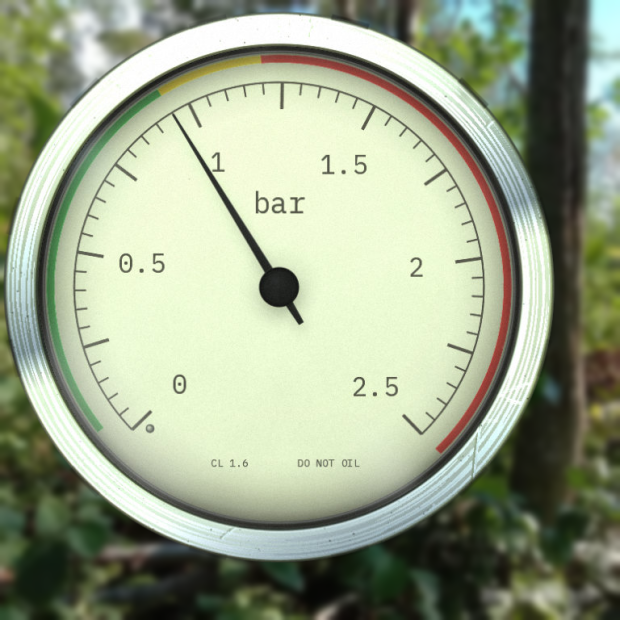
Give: 0.95 bar
